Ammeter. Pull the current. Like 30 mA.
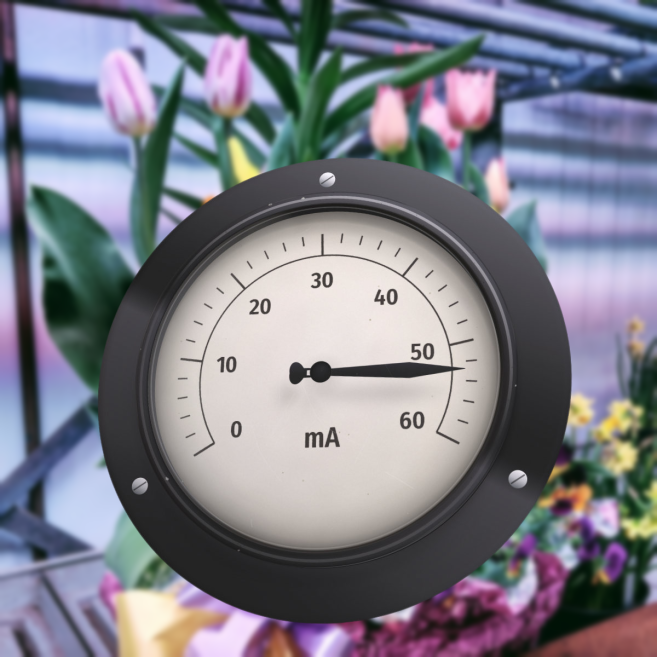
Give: 53 mA
